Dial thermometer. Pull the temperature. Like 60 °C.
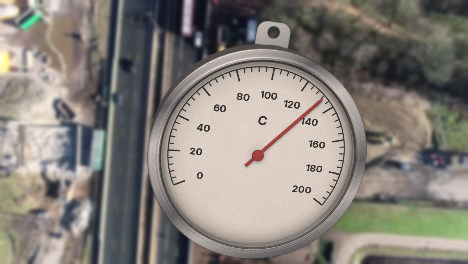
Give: 132 °C
